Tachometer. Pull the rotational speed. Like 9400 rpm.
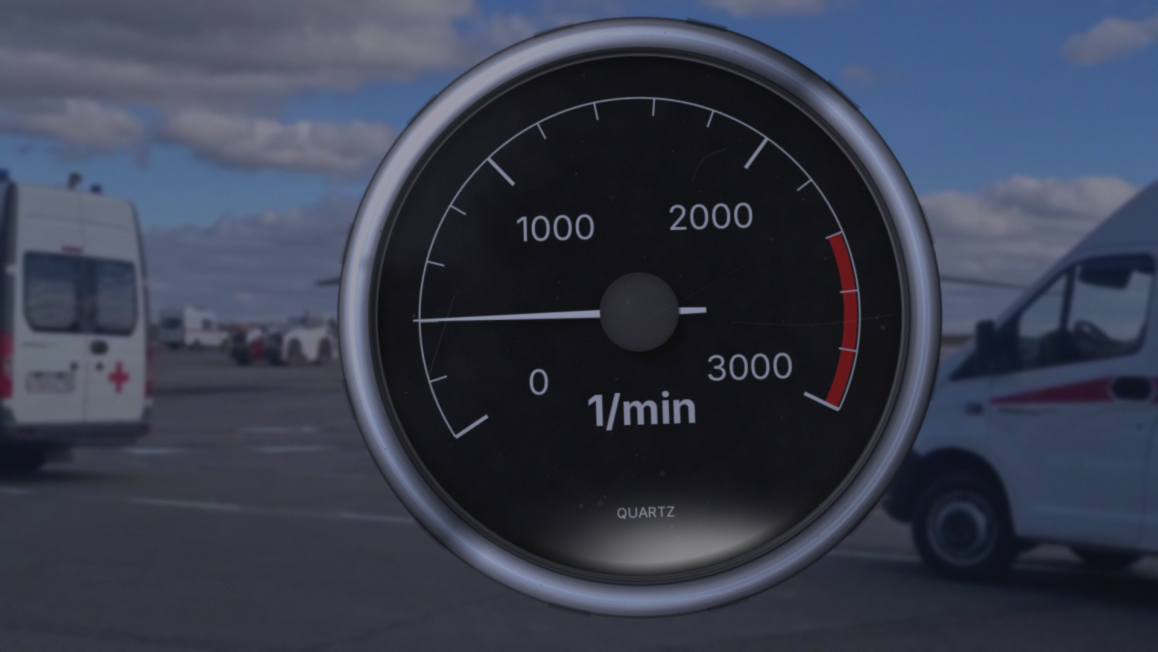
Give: 400 rpm
